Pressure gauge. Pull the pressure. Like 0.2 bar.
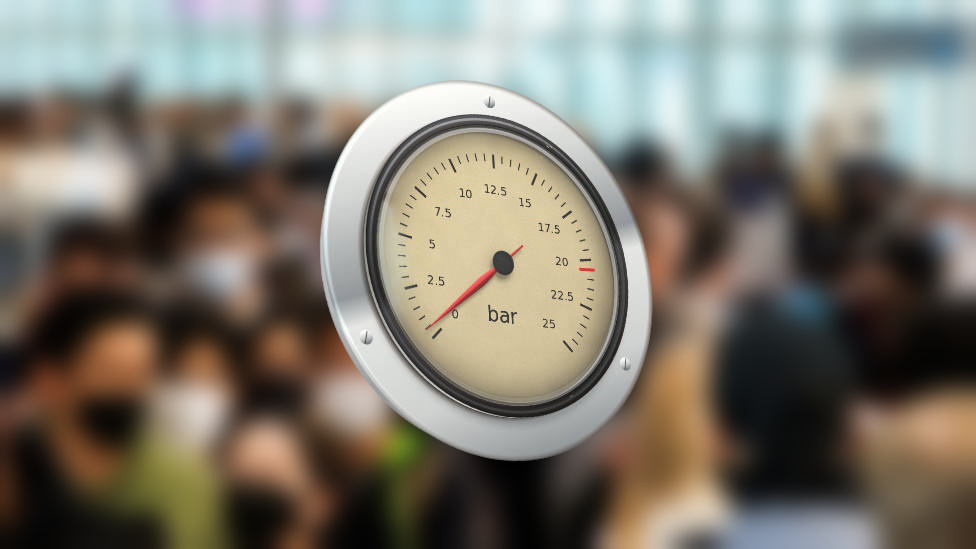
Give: 0.5 bar
